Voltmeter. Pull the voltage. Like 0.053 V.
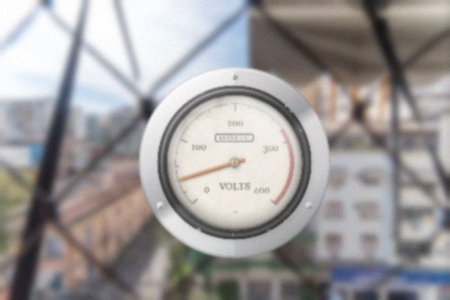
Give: 40 V
